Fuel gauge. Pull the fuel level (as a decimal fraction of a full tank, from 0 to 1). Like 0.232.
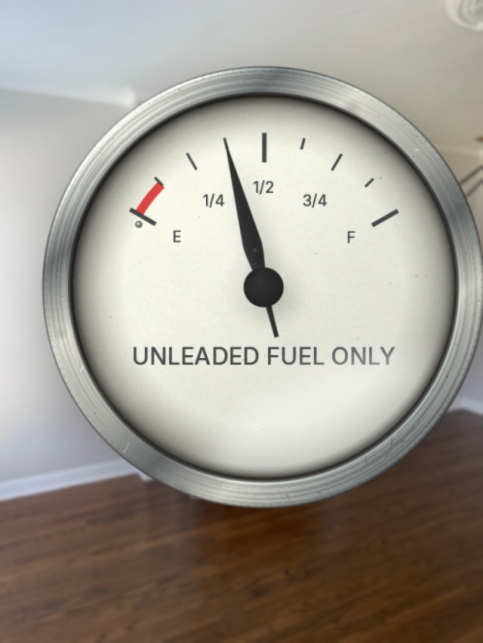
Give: 0.375
